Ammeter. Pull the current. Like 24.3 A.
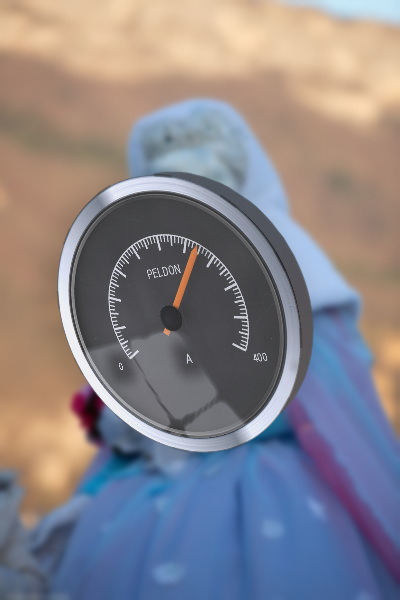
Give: 260 A
